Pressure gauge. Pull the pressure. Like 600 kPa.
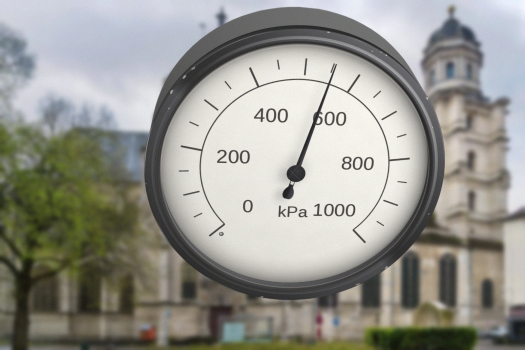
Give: 550 kPa
